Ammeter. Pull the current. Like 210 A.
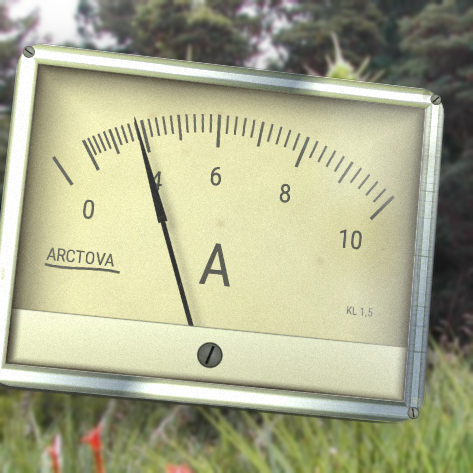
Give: 3.8 A
